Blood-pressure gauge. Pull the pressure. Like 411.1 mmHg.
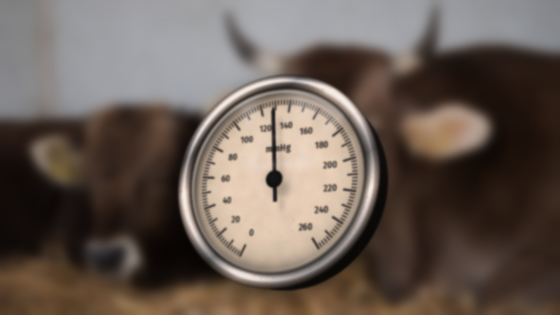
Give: 130 mmHg
